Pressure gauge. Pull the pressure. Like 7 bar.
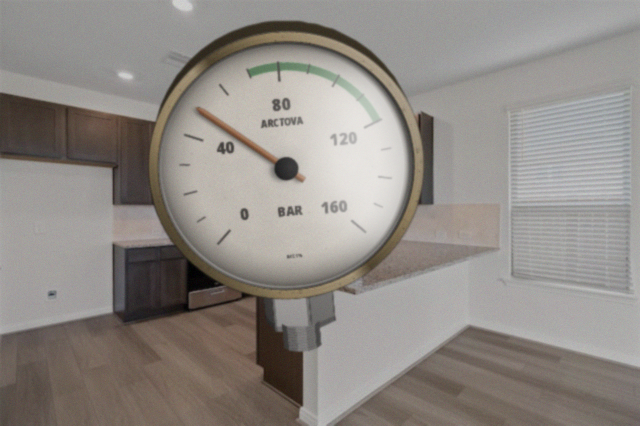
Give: 50 bar
